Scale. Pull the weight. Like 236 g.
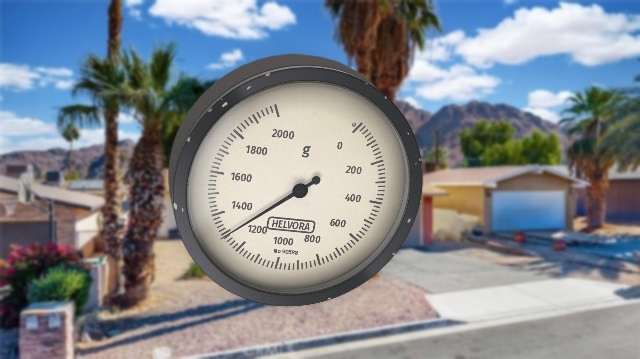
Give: 1300 g
